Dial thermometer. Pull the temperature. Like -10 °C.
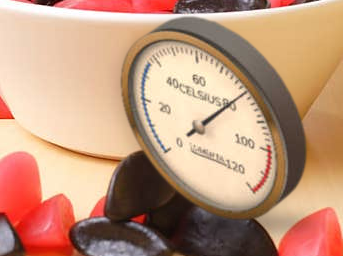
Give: 80 °C
